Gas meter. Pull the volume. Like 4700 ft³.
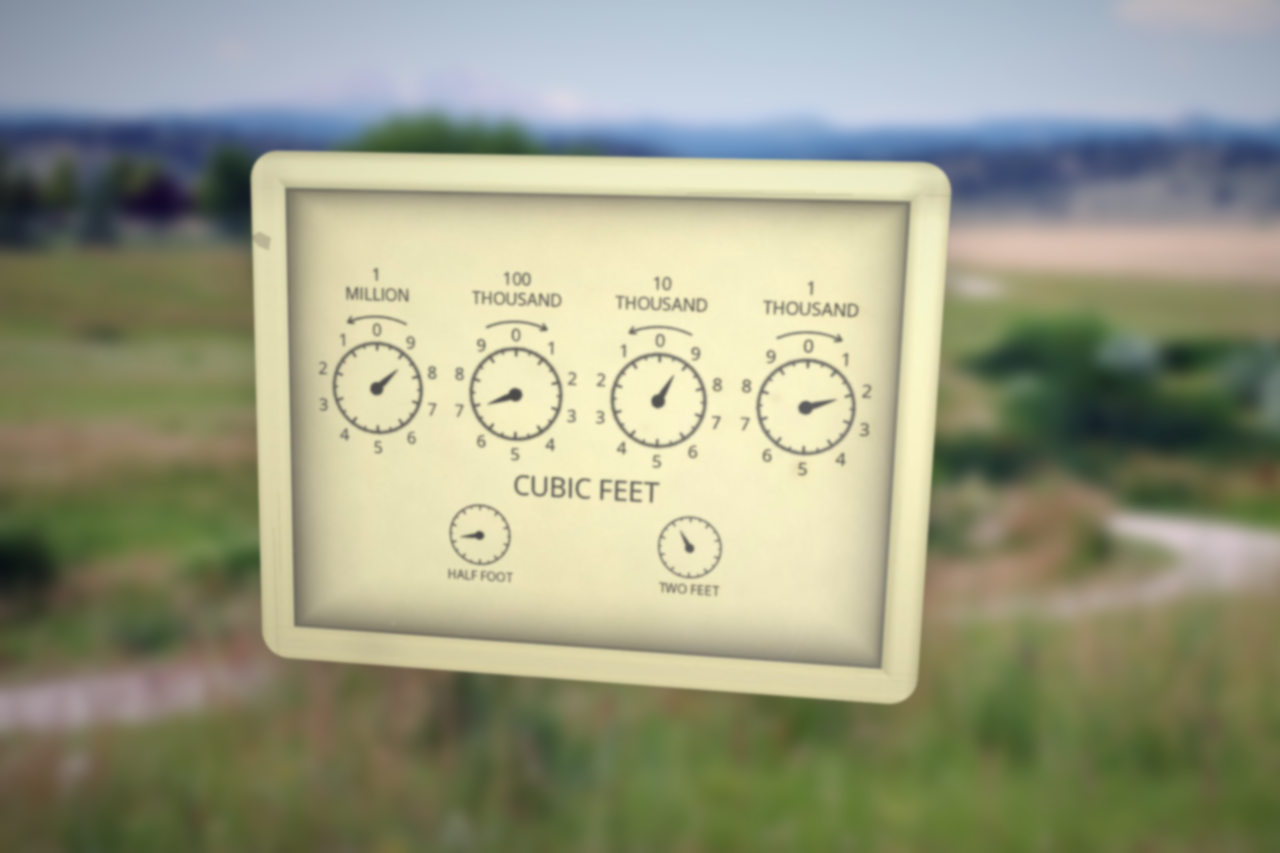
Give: 869200 ft³
